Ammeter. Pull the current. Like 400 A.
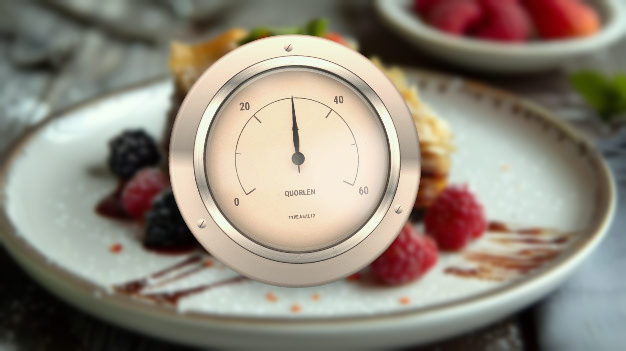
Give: 30 A
